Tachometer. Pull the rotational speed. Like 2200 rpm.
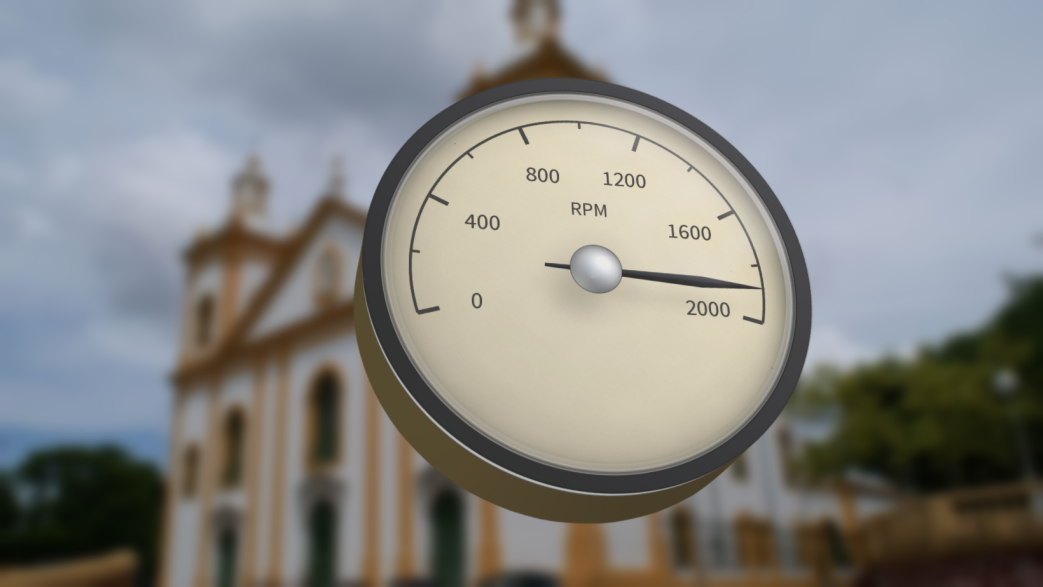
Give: 1900 rpm
